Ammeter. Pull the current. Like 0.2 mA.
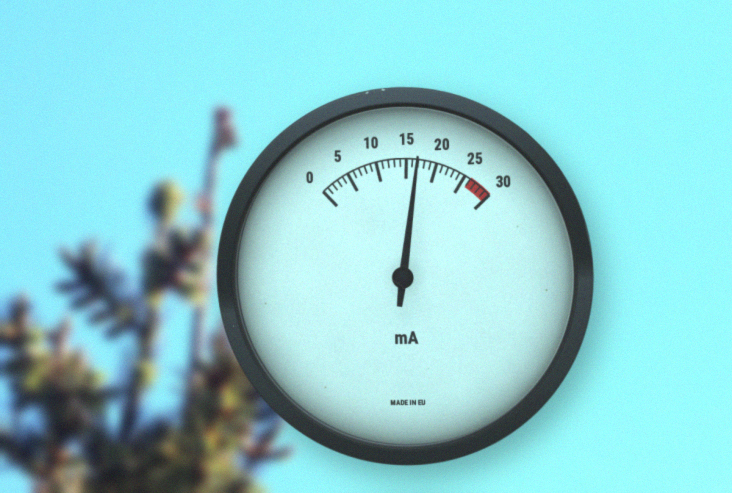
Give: 17 mA
